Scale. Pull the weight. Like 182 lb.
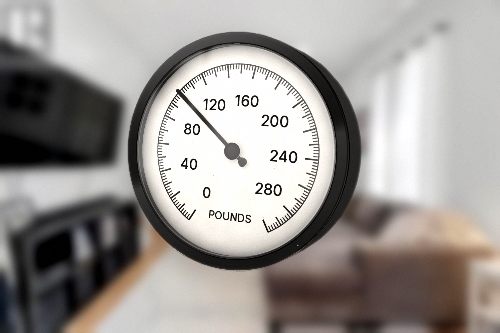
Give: 100 lb
